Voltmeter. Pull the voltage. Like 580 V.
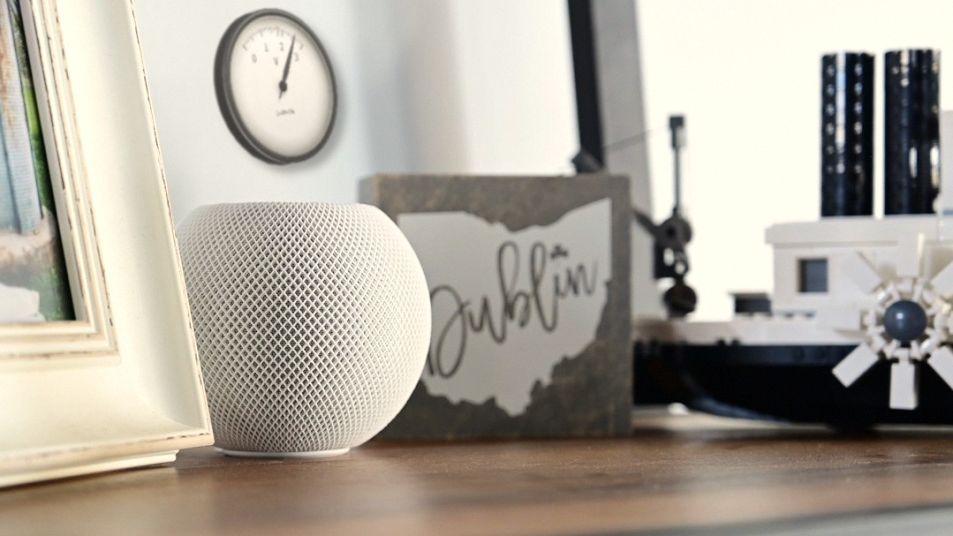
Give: 2.5 V
